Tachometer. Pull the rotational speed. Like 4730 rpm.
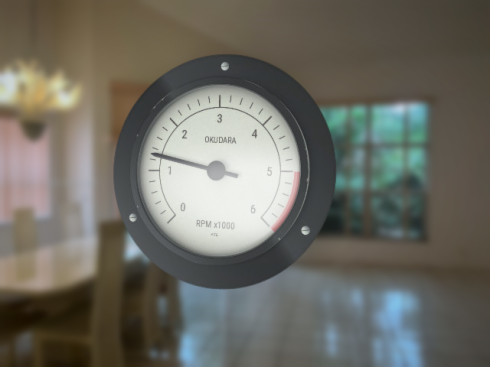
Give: 1300 rpm
